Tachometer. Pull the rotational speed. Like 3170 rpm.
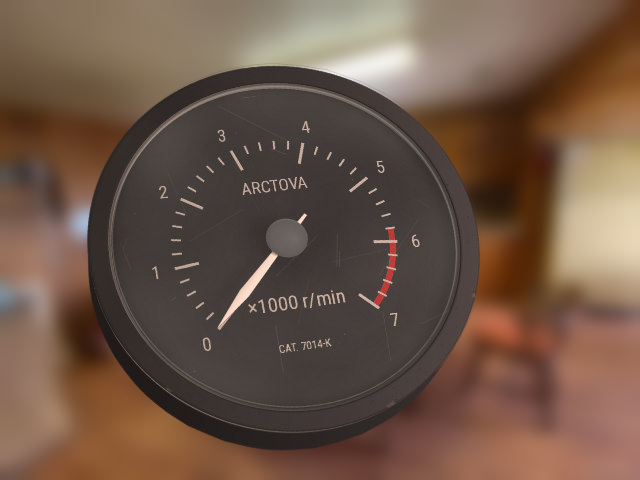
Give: 0 rpm
